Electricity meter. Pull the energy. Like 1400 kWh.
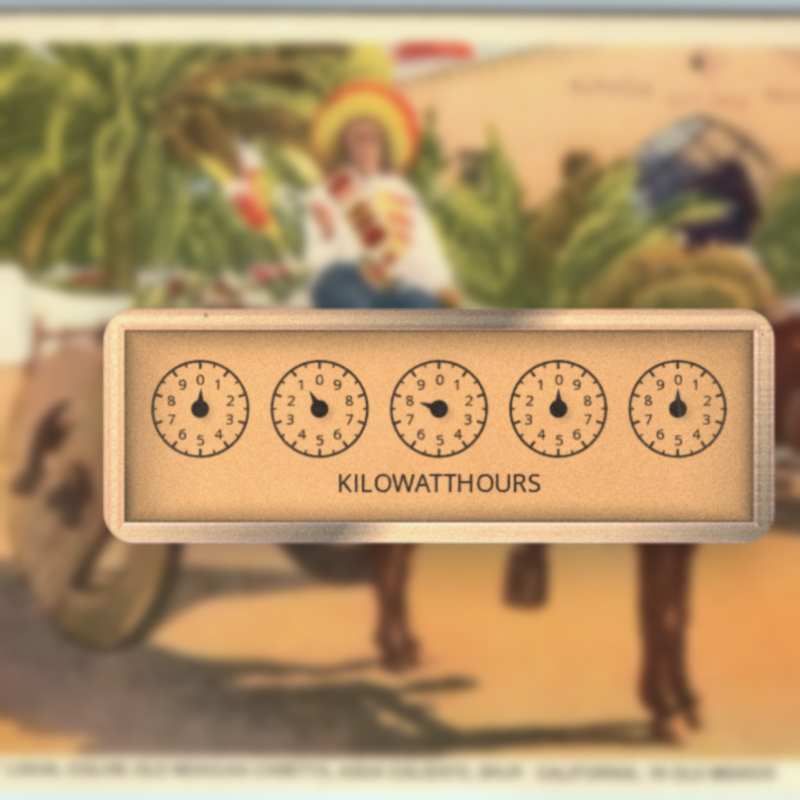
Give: 800 kWh
